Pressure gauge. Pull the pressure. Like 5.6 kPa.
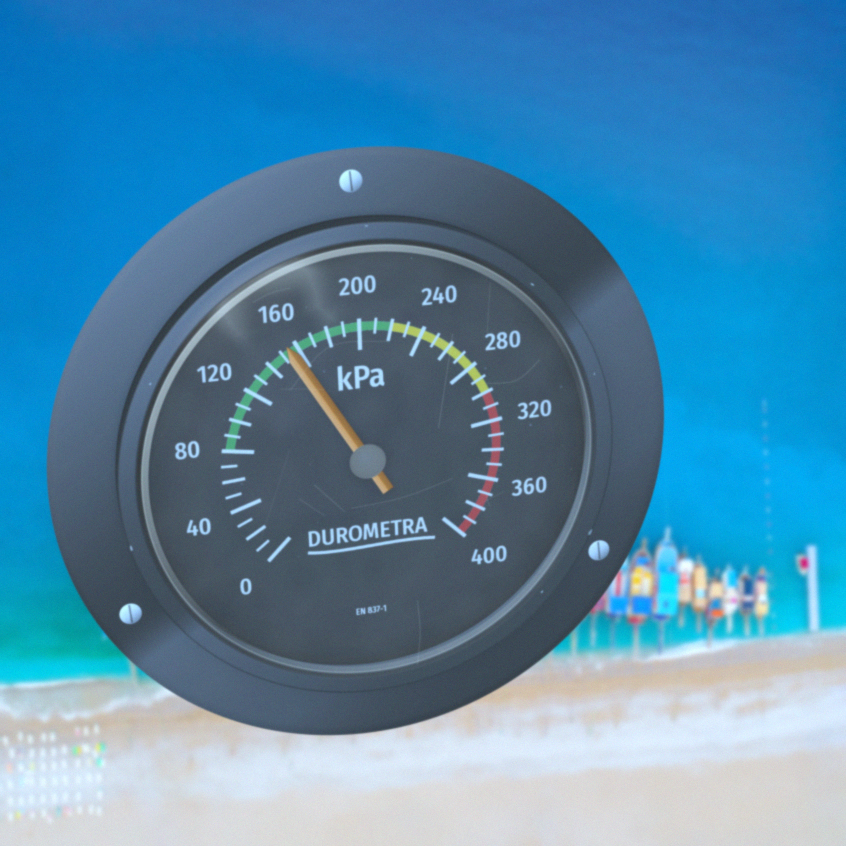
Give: 155 kPa
